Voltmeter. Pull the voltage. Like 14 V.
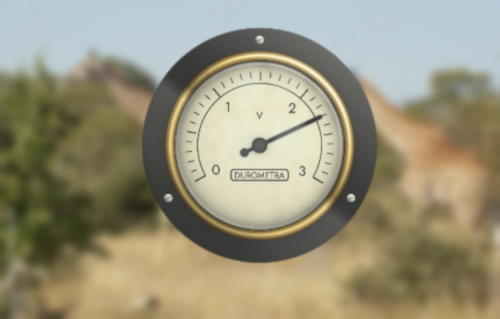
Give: 2.3 V
